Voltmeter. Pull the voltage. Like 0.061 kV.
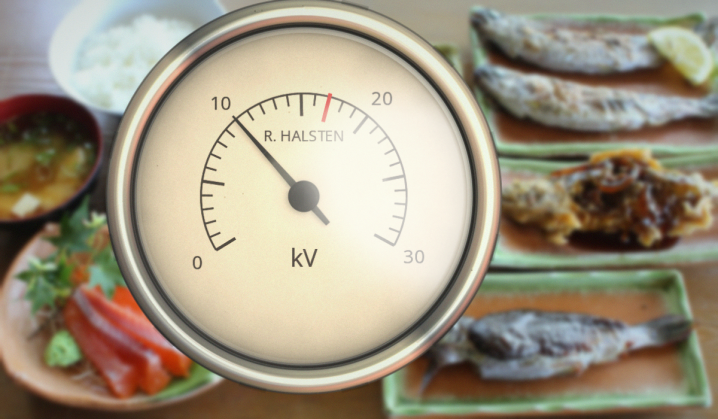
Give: 10 kV
